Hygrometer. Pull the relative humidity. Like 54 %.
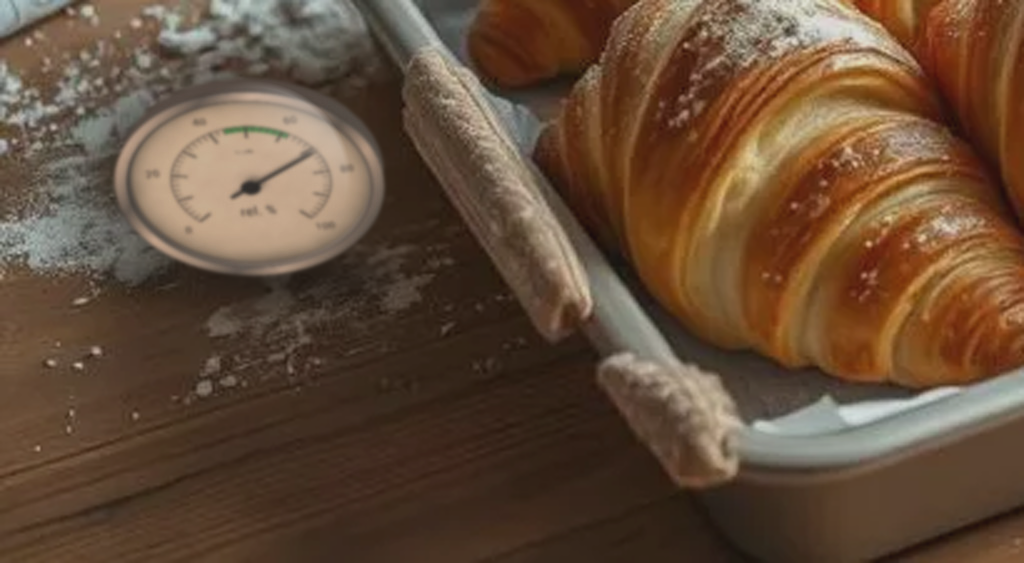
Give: 70 %
